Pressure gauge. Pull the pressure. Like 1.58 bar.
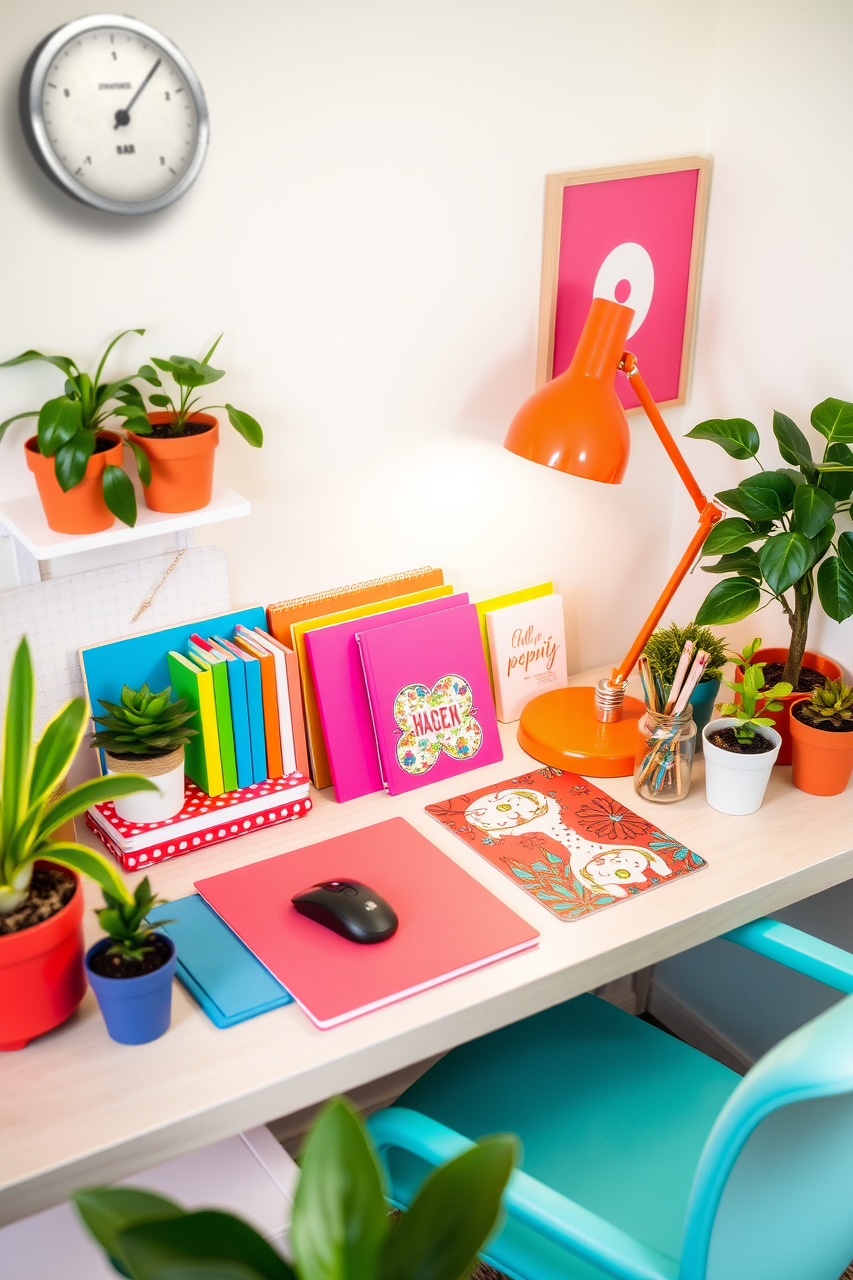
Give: 1.6 bar
